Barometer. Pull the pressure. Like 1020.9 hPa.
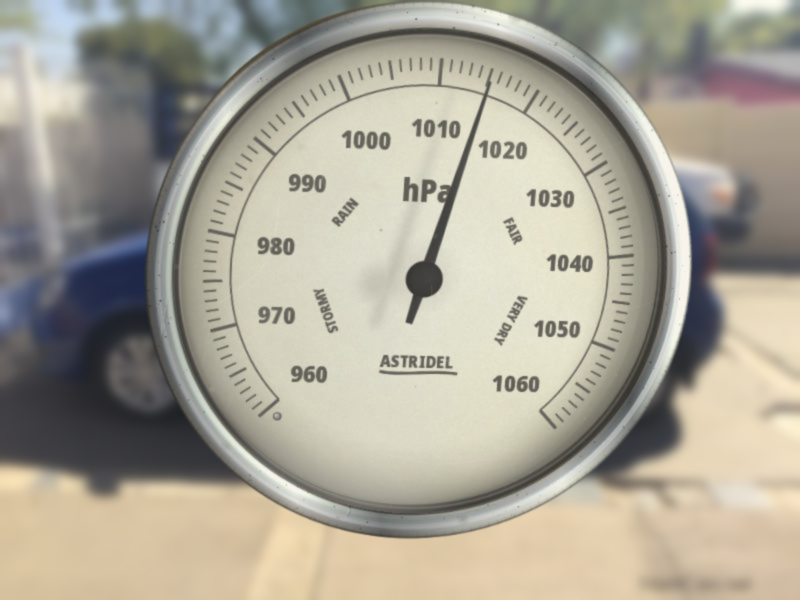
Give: 1015 hPa
